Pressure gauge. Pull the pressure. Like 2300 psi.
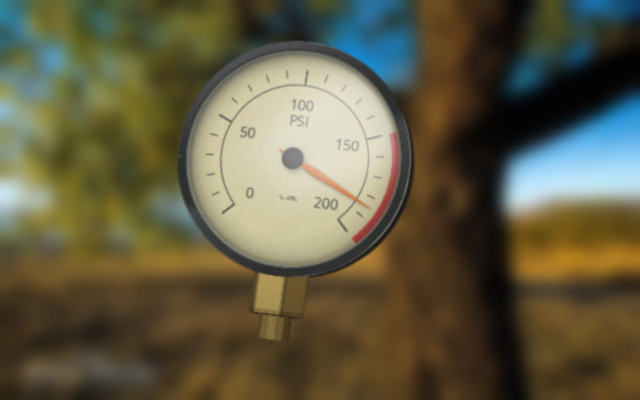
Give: 185 psi
